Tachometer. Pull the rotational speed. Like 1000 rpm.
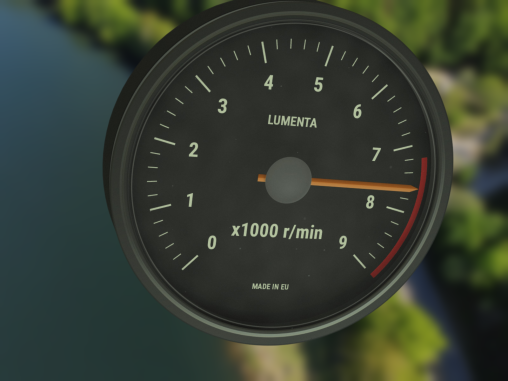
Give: 7600 rpm
